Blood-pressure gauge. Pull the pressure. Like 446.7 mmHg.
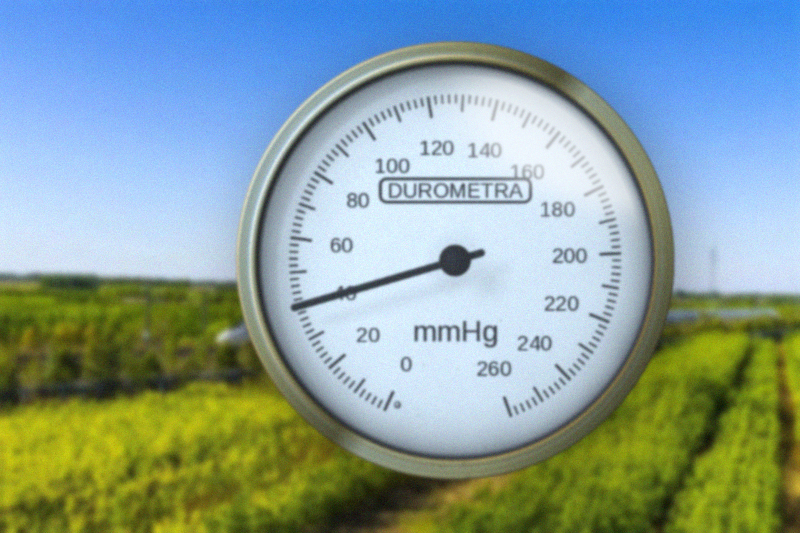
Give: 40 mmHg
